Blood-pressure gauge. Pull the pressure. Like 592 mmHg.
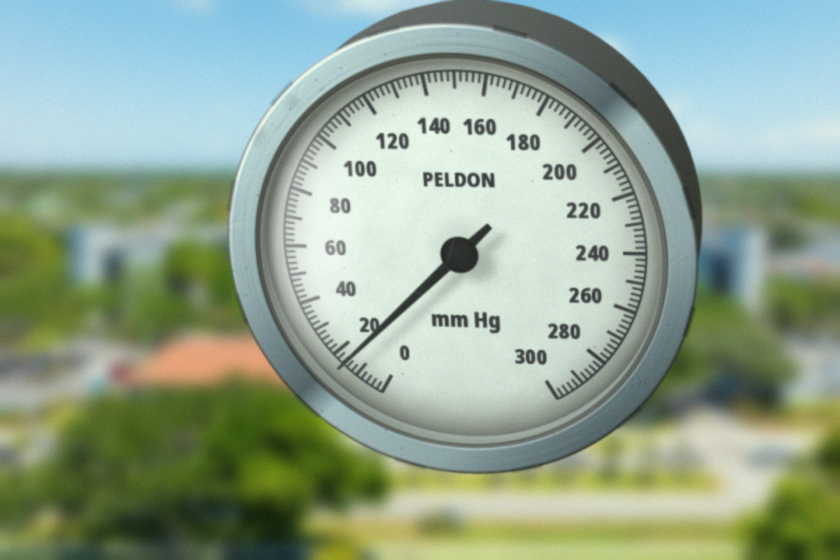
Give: 16 mmHg
